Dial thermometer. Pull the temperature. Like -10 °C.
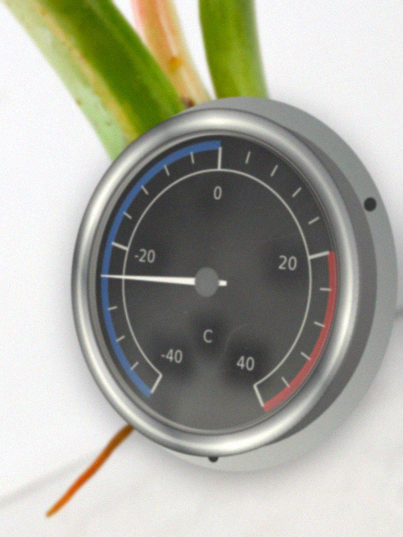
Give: -24 °C
